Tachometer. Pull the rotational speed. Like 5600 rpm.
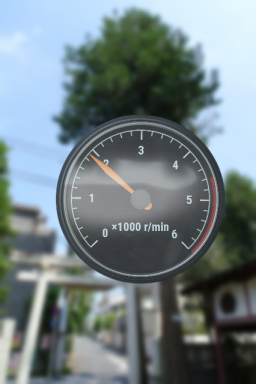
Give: 1900 rpm
